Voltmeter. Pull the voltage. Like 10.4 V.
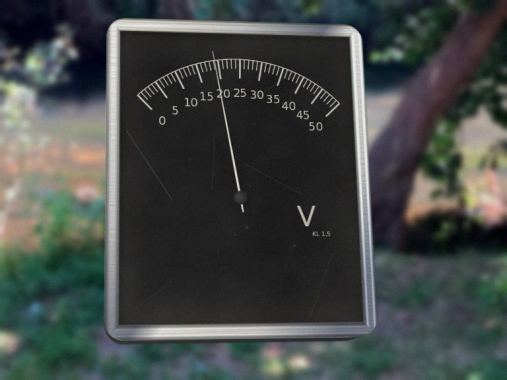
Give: 19 V
